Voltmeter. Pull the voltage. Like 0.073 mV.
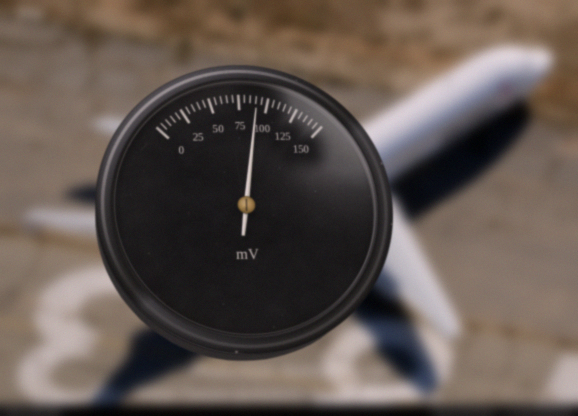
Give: 90 mV
